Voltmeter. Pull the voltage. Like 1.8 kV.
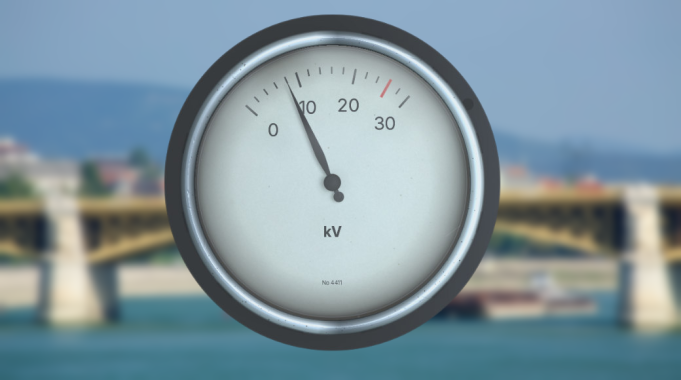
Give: 8 kV
